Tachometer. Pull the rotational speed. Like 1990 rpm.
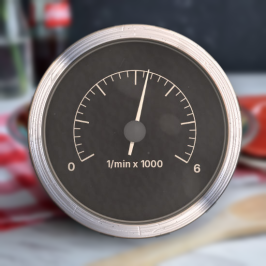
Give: 3300 rpm
